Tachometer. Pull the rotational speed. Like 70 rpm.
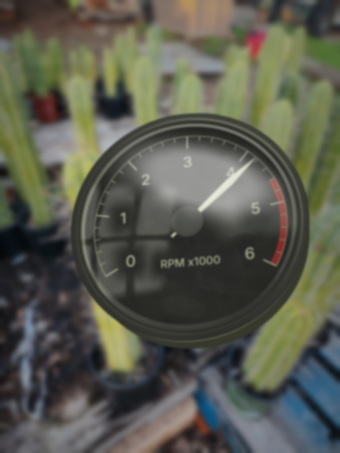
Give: 4200 rpm
